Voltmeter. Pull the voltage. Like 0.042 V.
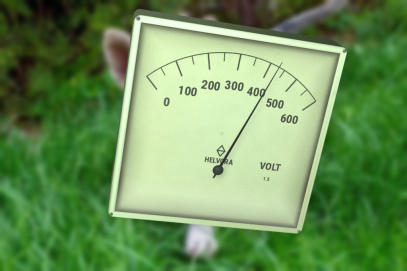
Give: 425 V
